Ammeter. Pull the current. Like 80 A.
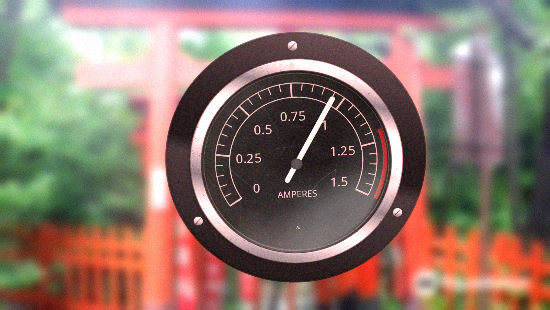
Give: 0.95 A
